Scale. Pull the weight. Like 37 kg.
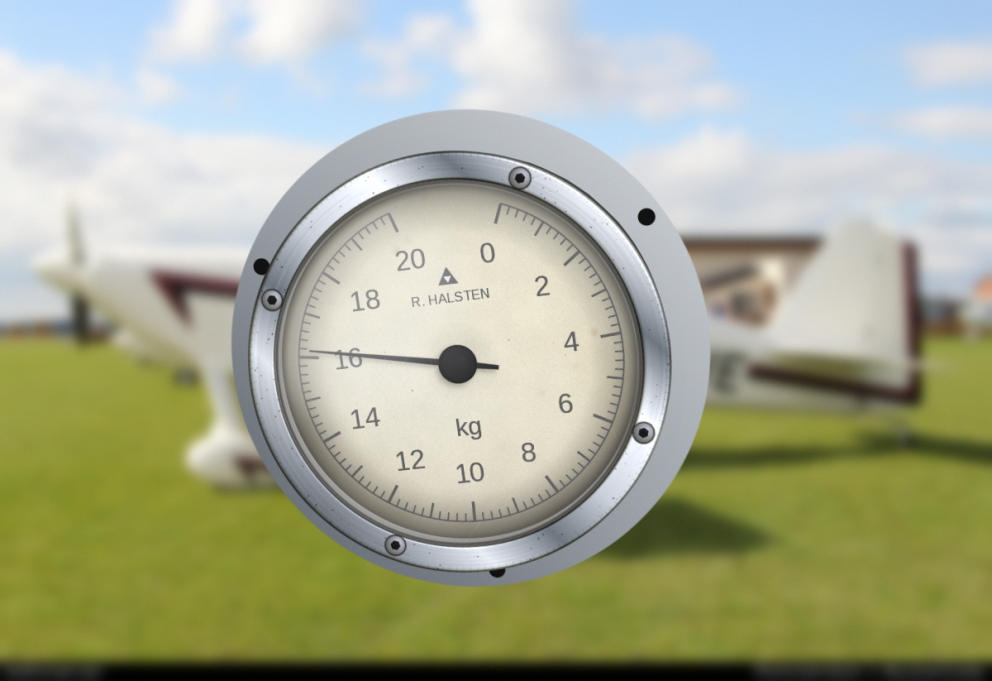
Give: 16.2 kg
